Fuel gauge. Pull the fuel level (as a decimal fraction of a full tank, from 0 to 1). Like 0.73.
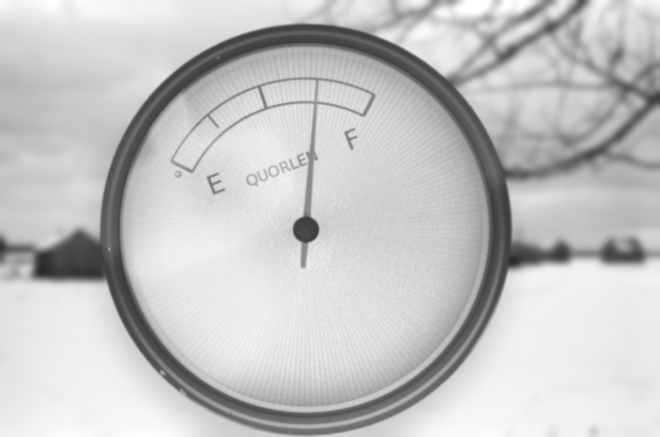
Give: 0.75
